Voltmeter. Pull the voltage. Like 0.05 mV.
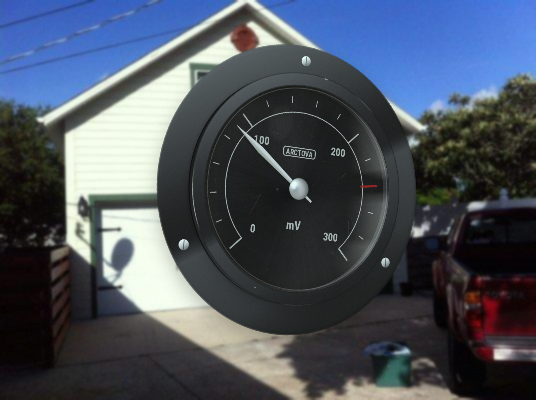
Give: 90 mV
